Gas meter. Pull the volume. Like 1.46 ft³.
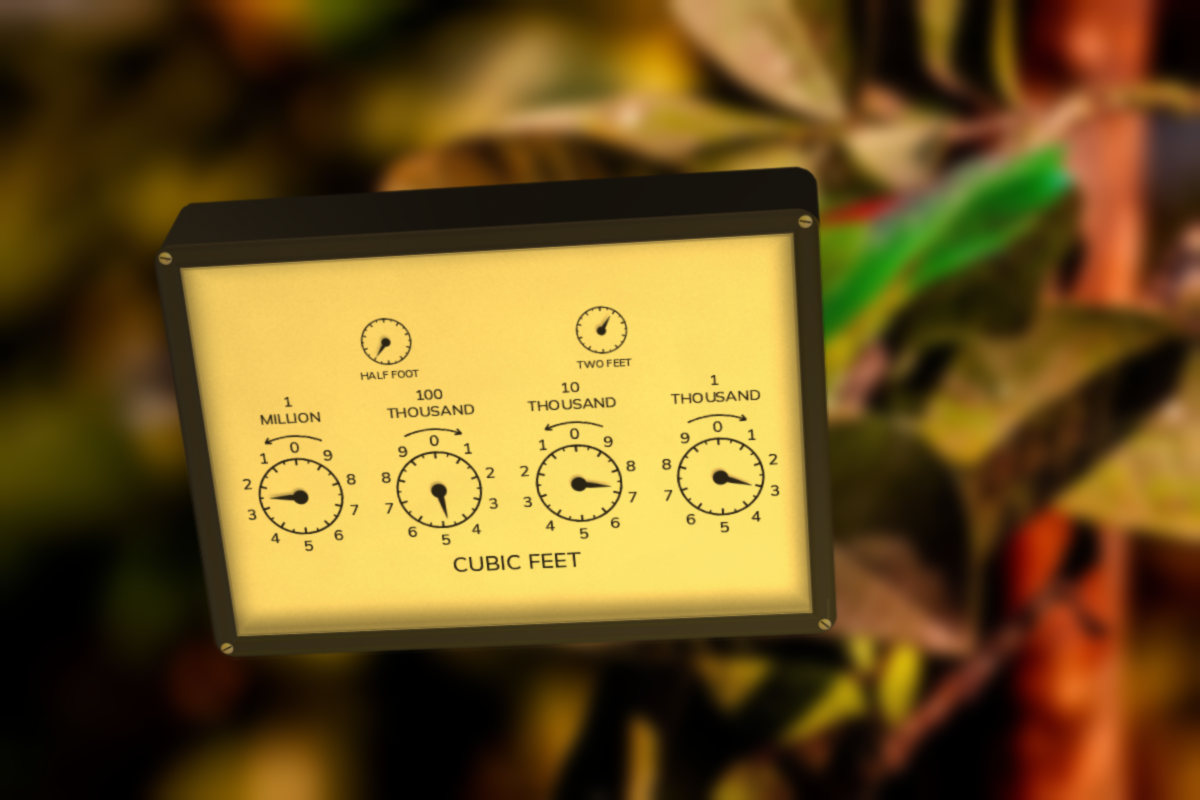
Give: 247300 ft³
